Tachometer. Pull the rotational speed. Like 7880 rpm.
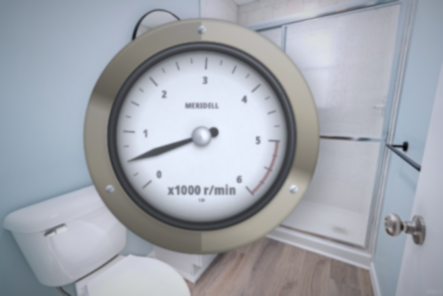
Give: 500 rpm
